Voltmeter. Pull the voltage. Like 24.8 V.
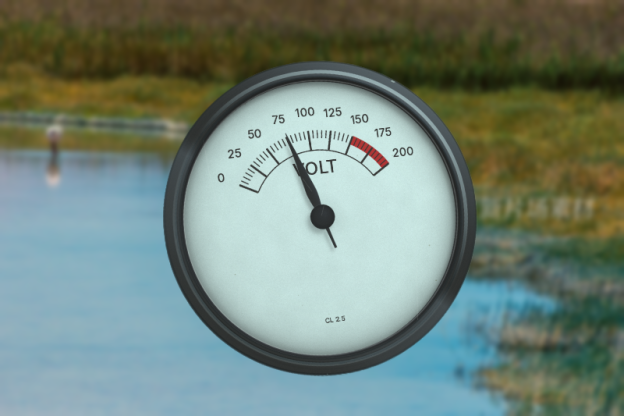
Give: 75 V
